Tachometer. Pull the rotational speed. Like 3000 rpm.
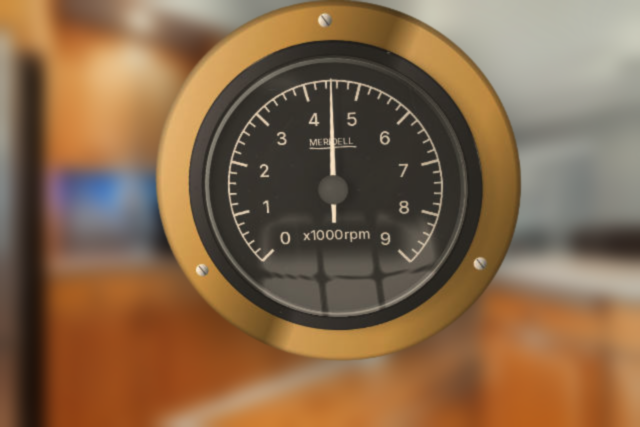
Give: 4500 rpm
